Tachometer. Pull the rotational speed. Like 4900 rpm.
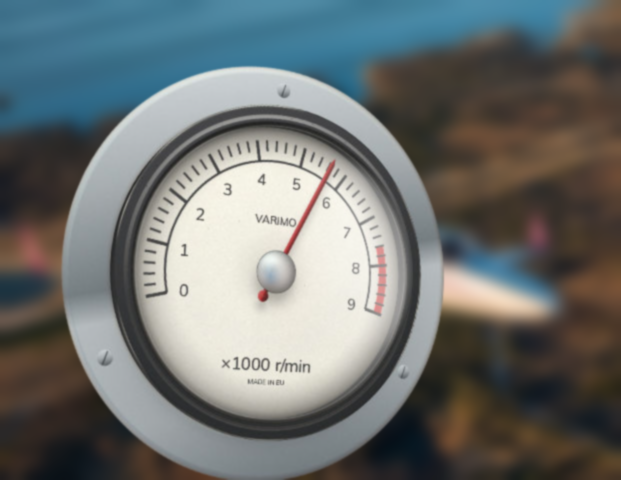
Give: 5600 rpm
